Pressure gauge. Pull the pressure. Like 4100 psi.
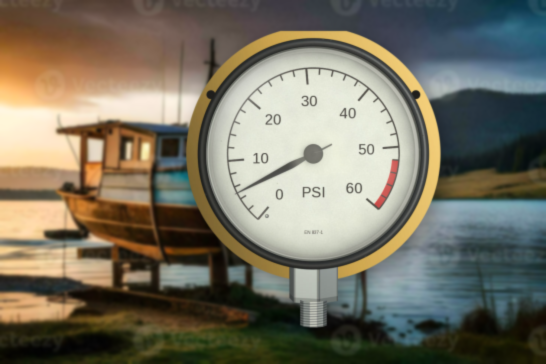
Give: 5 psi
